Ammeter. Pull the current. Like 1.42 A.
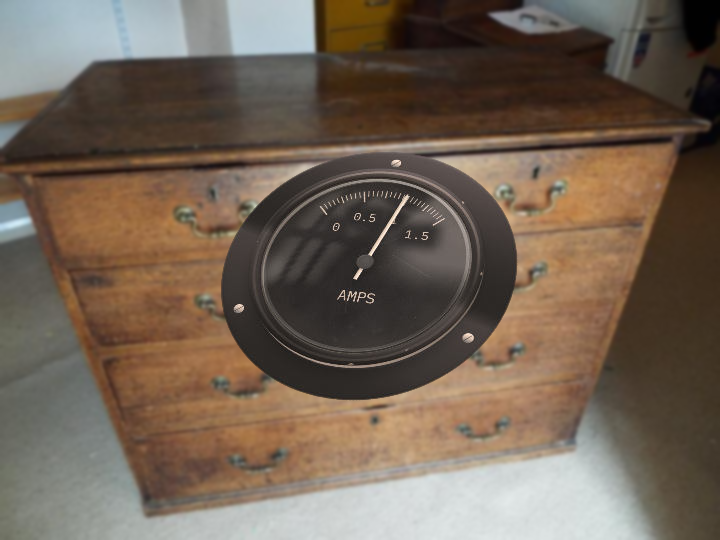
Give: 1 A
